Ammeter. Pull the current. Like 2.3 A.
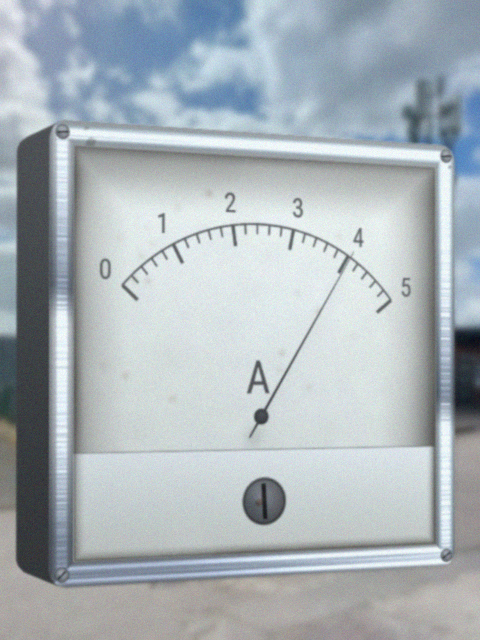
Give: 4 A
